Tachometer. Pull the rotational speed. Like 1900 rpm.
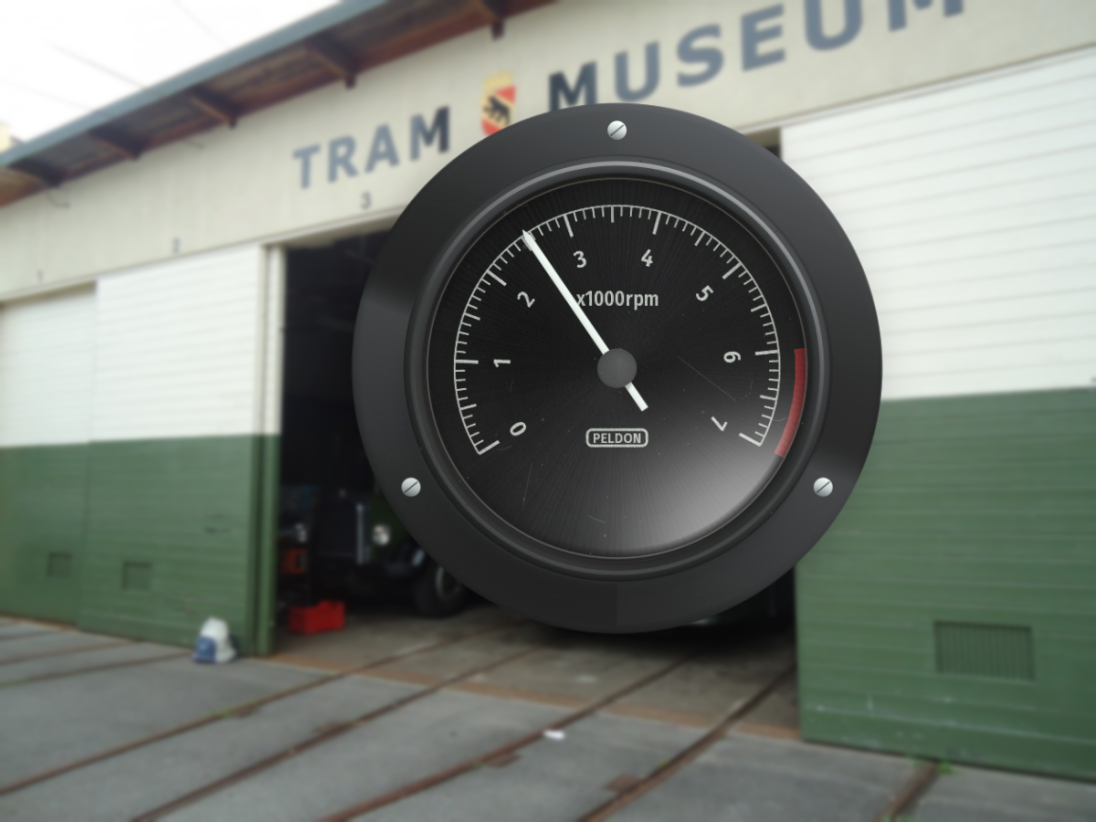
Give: 2550 rpm
